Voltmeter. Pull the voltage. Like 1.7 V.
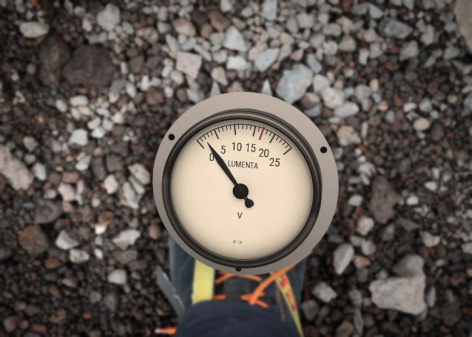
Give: 2 V
